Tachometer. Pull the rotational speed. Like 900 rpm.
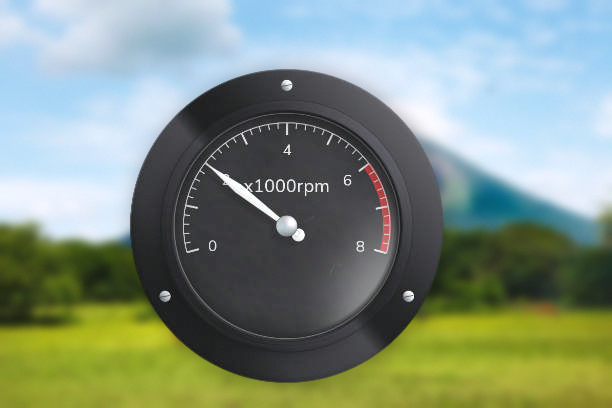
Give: 2000 rpm
